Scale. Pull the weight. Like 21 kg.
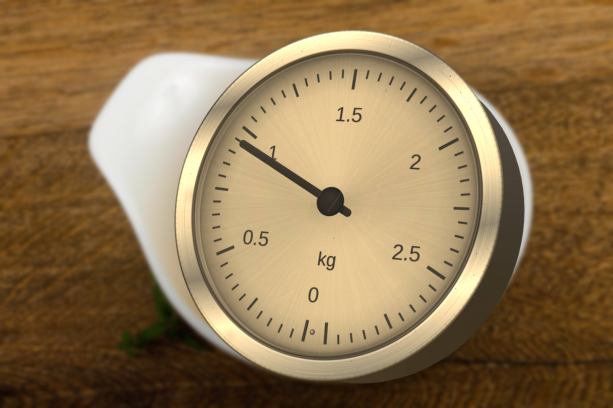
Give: 0.95 kg
